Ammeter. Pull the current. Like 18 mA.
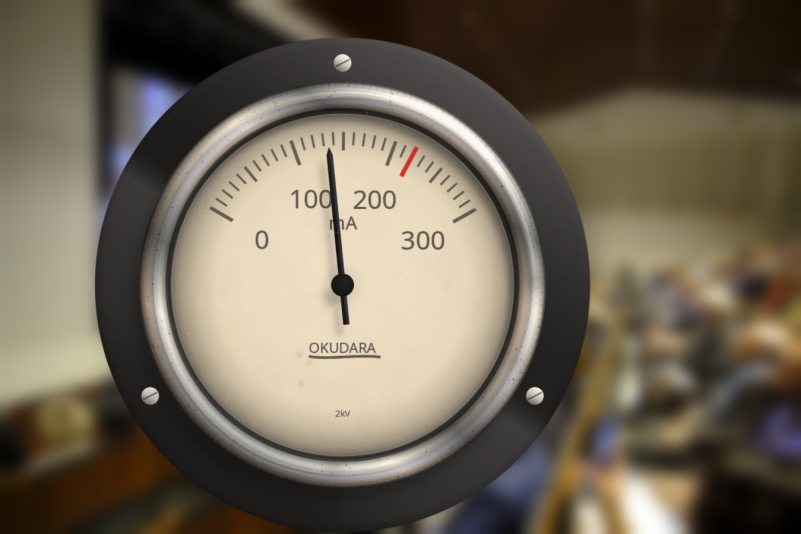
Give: 135 mA
